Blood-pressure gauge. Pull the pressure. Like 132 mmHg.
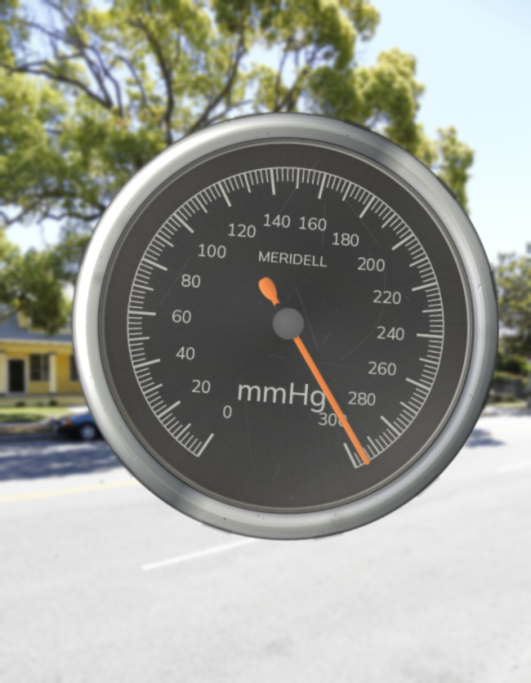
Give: 296 mmHg
